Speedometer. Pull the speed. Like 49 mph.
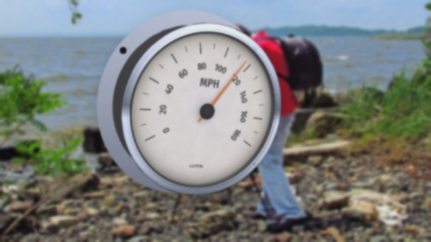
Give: 115 mph
